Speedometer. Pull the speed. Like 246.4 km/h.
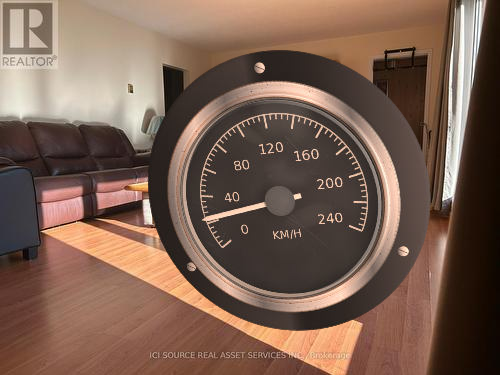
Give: 24 km/h
